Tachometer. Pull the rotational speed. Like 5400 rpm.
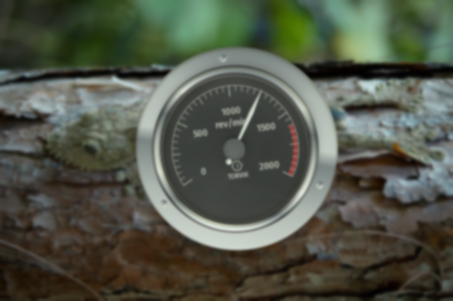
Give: 1250 rpm
